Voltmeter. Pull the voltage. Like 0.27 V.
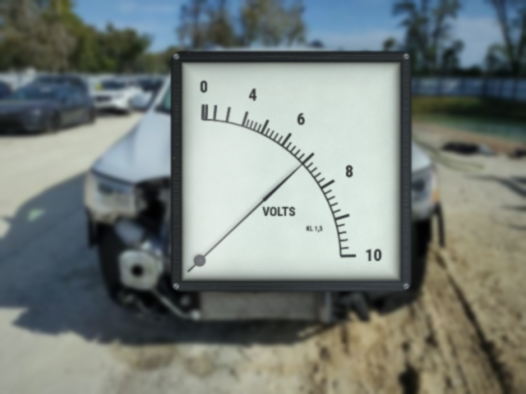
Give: 7 V
